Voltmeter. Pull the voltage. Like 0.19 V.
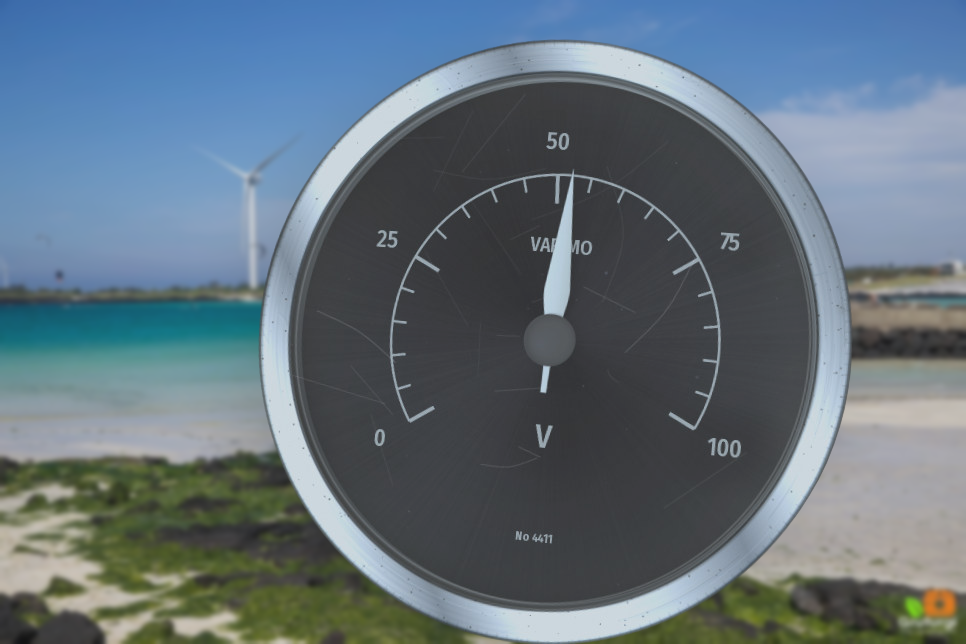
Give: 52.5 V
